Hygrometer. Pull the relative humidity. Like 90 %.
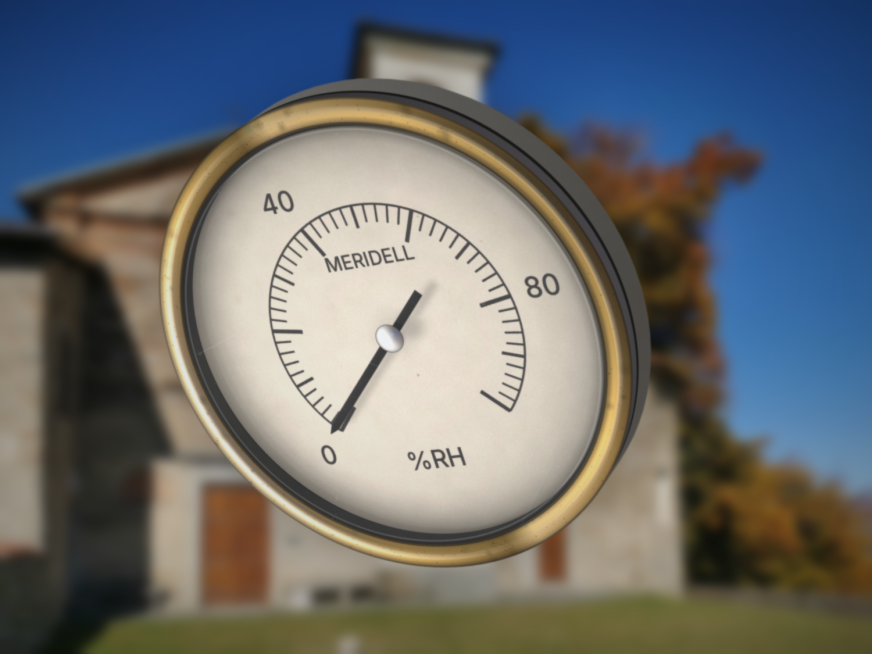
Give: 1 %
